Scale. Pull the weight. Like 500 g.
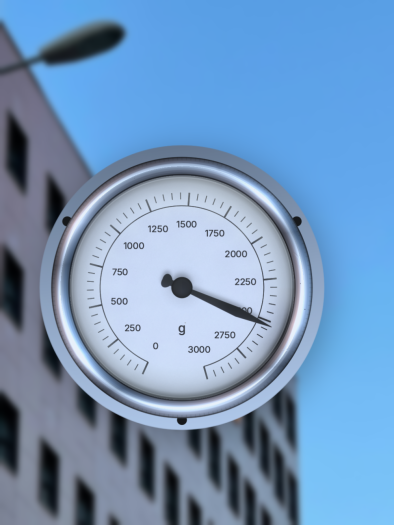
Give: 2525 g
